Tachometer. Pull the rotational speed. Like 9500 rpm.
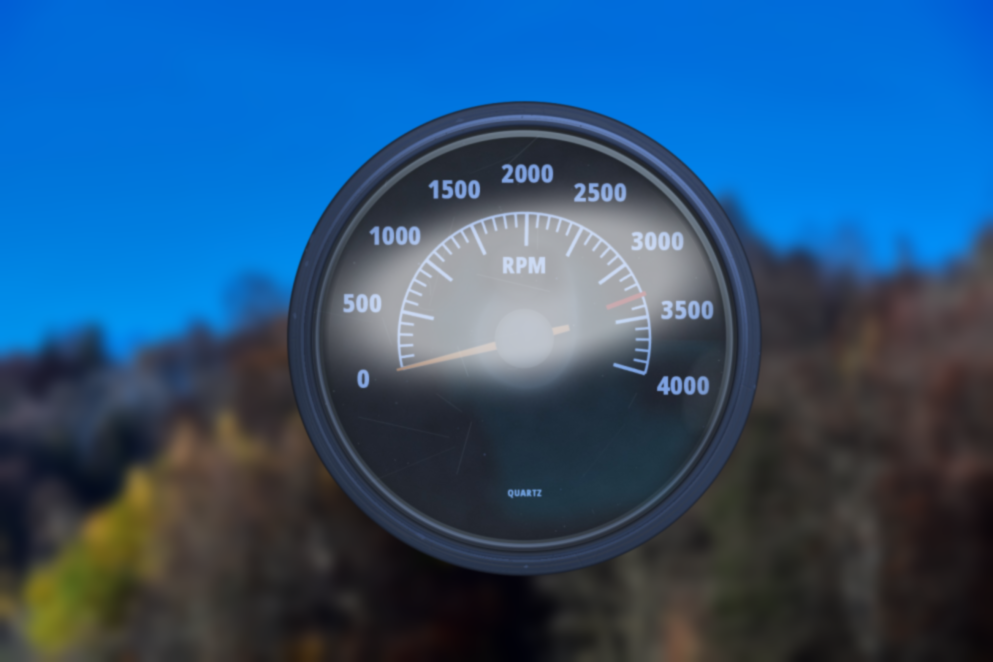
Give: 0 rpm
